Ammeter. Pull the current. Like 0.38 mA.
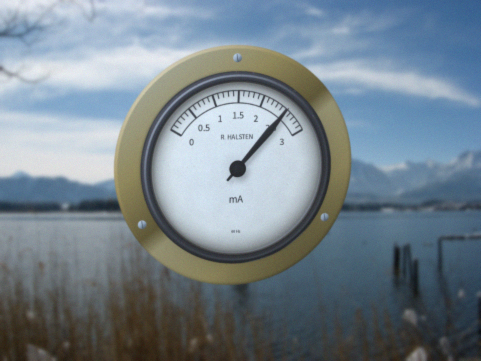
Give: 2.5 mA
